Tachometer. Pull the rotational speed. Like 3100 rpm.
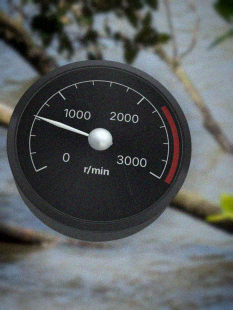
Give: 600 rpm
